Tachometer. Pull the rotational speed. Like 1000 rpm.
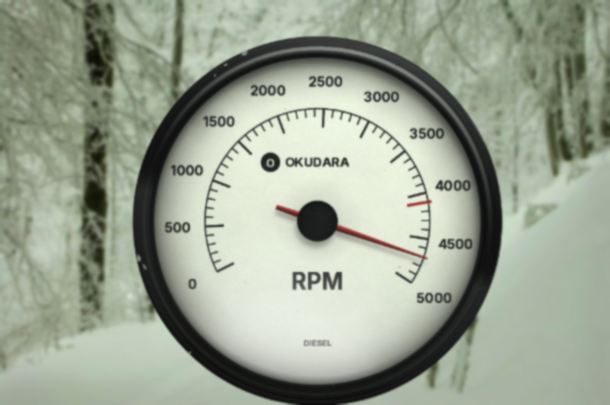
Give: 4700 rpm
